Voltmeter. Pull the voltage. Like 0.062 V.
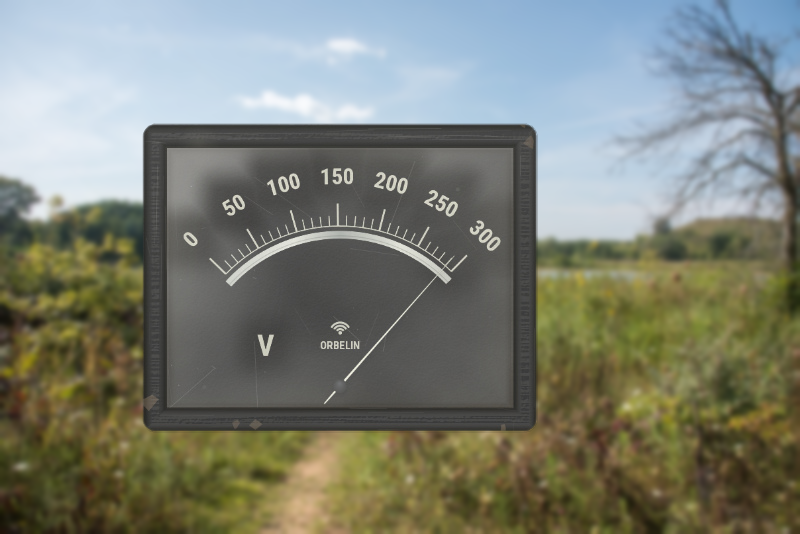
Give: 290 V
